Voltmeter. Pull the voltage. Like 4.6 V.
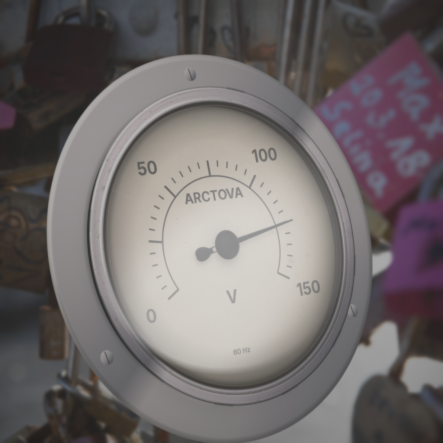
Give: 125 V
